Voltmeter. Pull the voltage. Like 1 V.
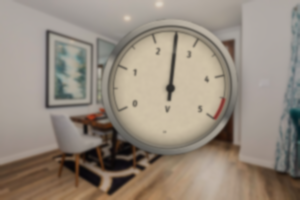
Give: 2.5 V
